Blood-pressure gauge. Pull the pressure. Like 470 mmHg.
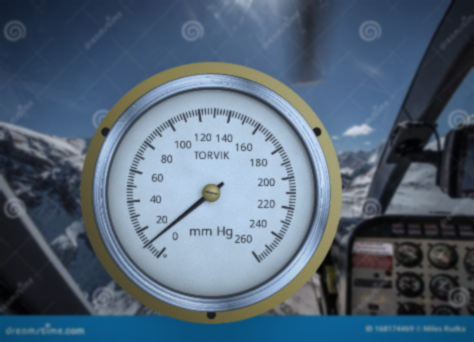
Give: 10 mmHg
